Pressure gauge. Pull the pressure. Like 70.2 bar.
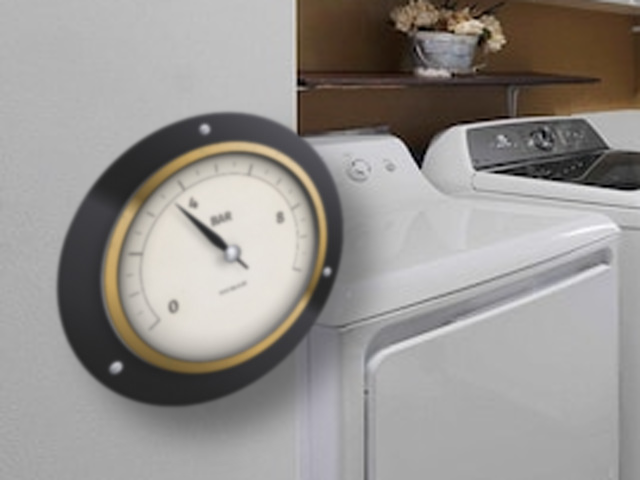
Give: 3.5 bar
